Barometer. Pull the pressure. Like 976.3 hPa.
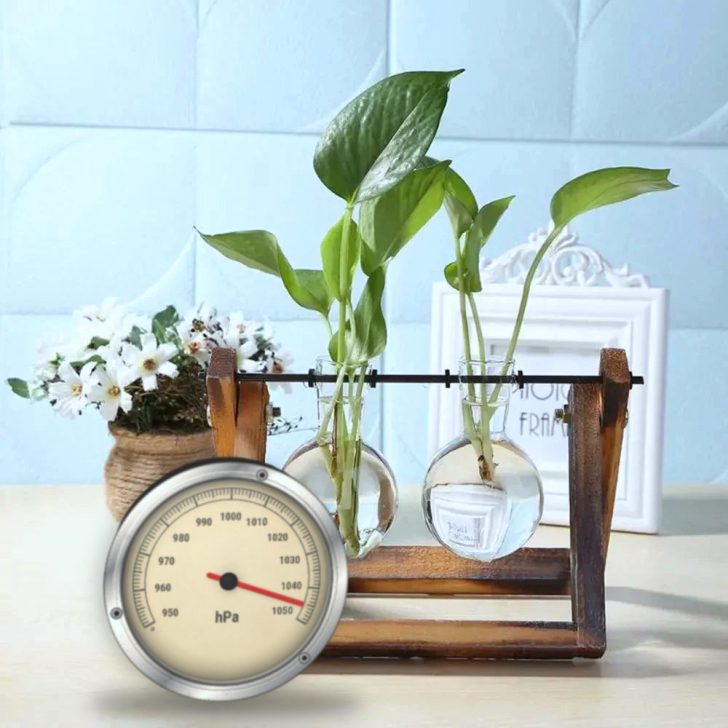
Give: 1045 hPa
